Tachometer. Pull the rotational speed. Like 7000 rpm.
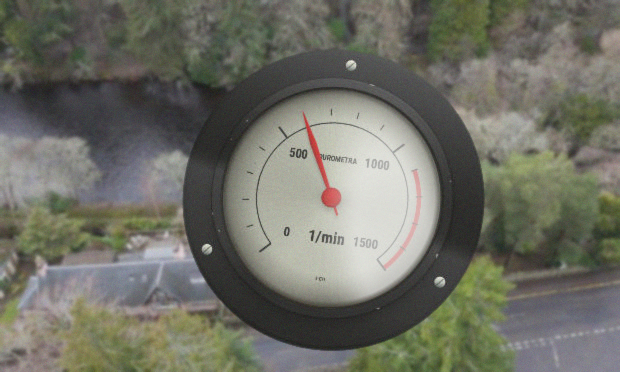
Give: 600 rpm
